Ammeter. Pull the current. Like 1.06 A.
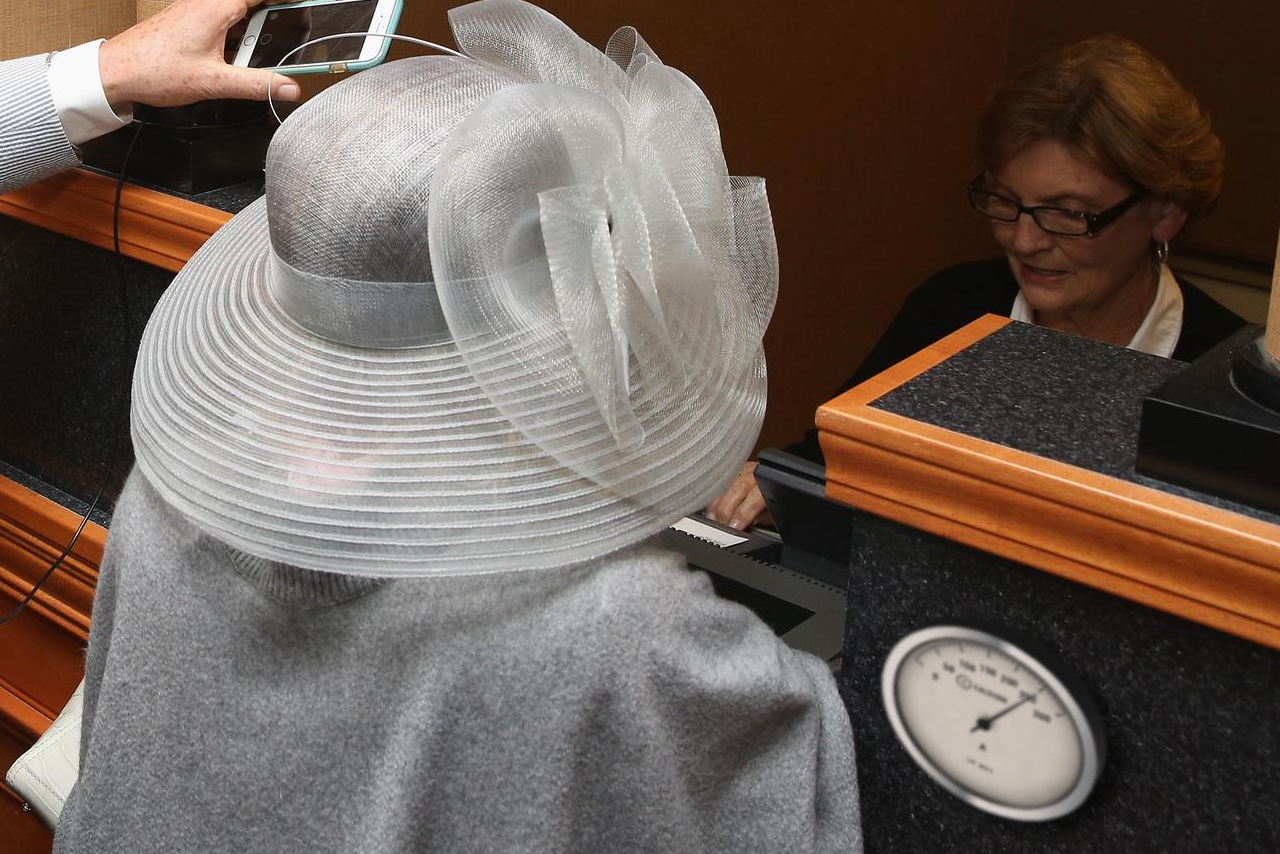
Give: 250 A
